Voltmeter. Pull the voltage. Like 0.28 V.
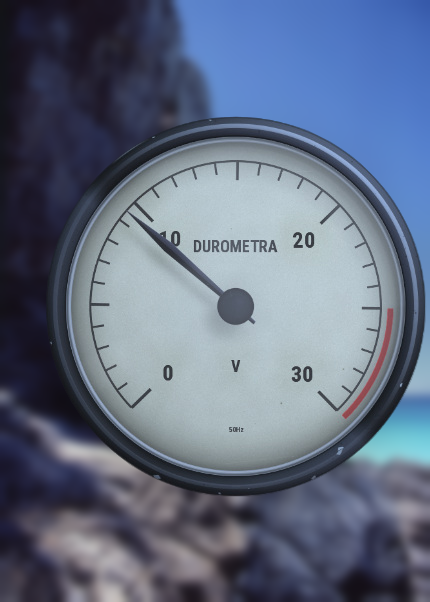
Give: 9.5 V
